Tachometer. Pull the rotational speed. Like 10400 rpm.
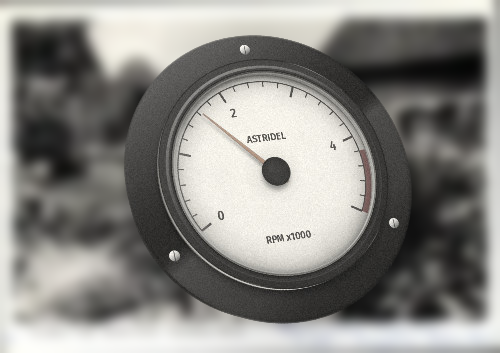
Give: 1600 rpm
